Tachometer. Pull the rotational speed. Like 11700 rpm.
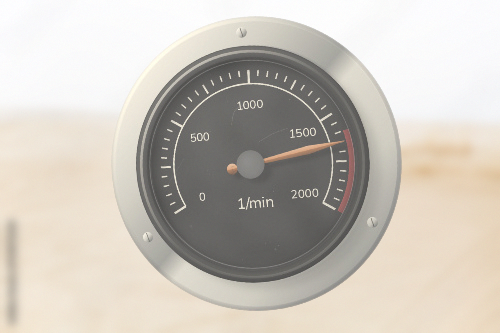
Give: 1650 rpm
